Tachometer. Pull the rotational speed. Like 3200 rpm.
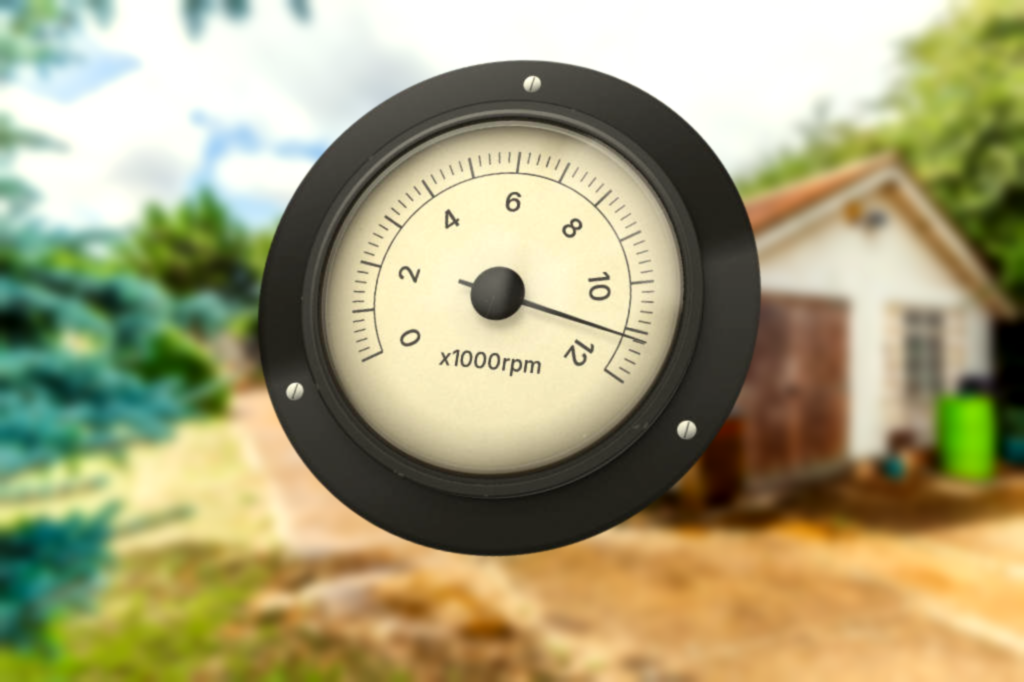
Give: 11200 rpm
